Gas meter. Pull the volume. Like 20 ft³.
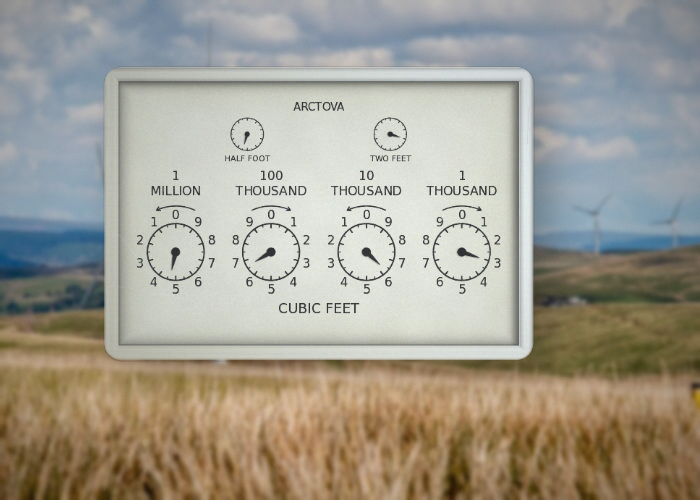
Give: 466300 ft³
